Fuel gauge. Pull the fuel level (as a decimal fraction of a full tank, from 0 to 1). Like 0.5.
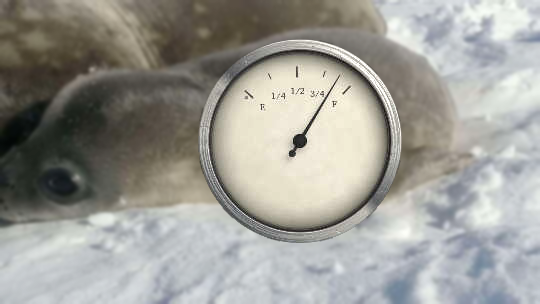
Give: 0.875
